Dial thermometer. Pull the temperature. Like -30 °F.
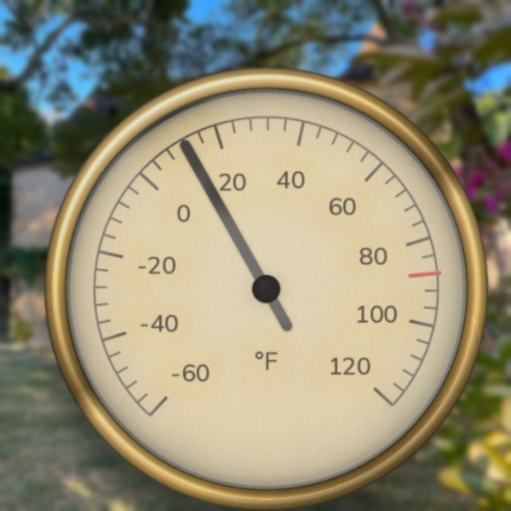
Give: 12 °F
